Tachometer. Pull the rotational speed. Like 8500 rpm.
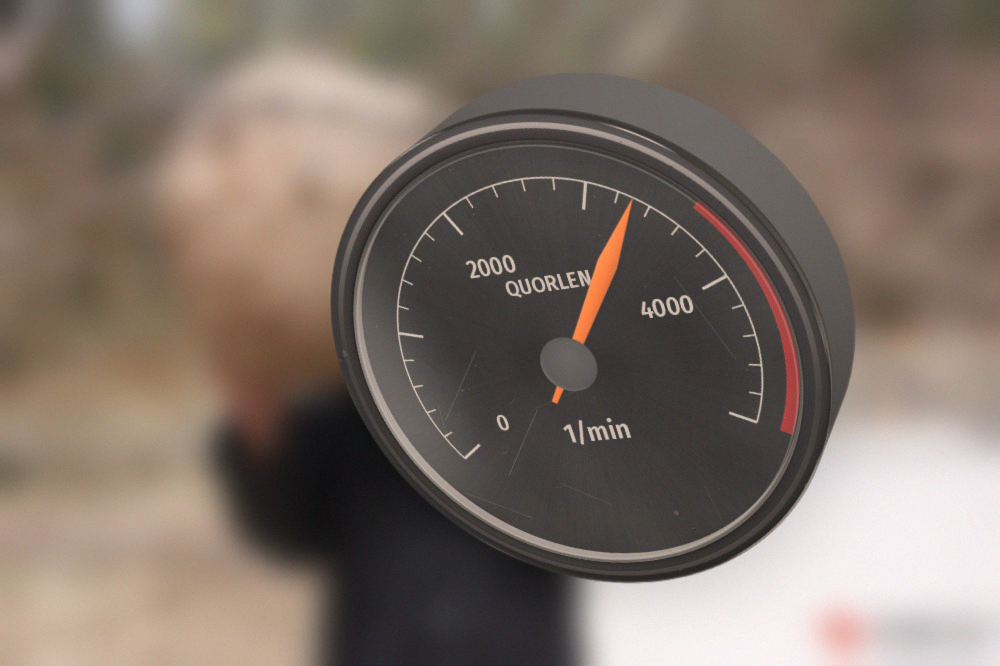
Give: 3300 rpm
